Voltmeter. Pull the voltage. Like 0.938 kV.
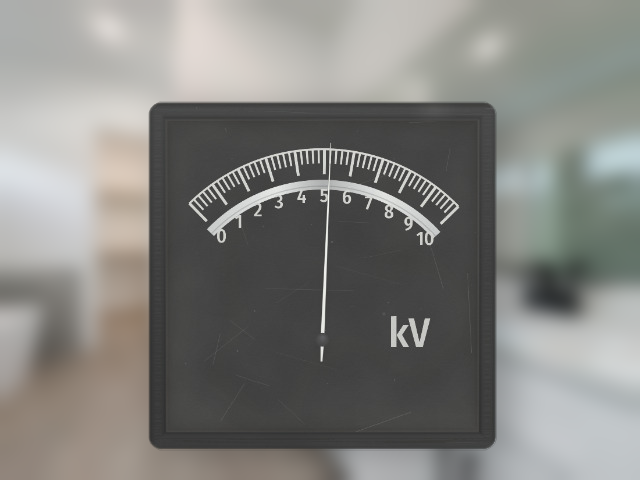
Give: 5.2 kV
